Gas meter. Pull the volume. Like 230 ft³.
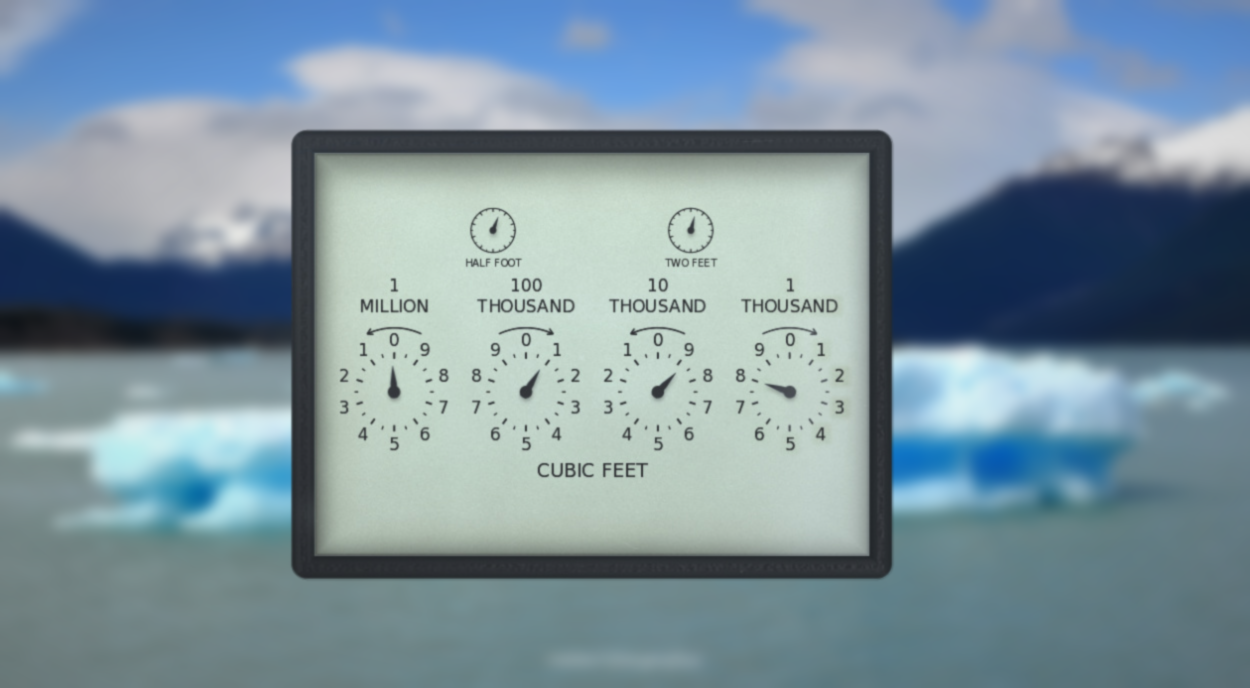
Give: 8800 ft³
